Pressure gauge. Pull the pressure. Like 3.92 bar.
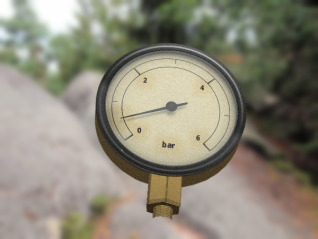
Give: 0.5 bar
